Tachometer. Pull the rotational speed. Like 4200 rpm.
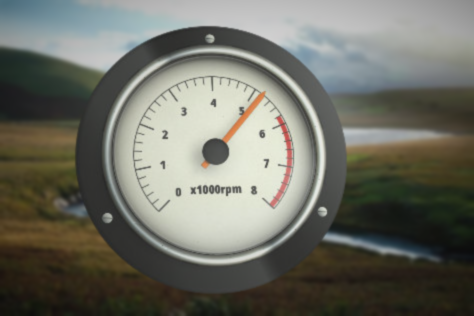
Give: 5200 rpm
